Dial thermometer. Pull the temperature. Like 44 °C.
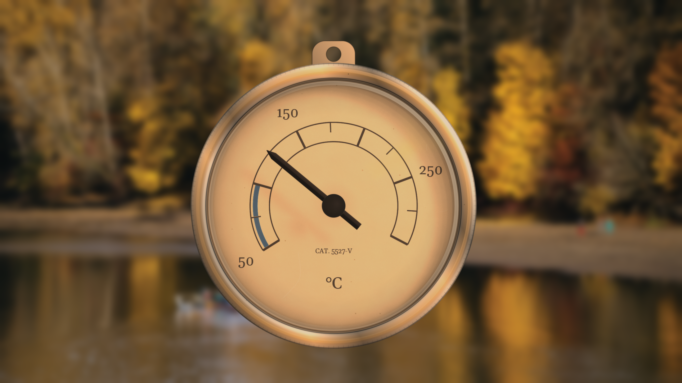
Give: 125 °C
